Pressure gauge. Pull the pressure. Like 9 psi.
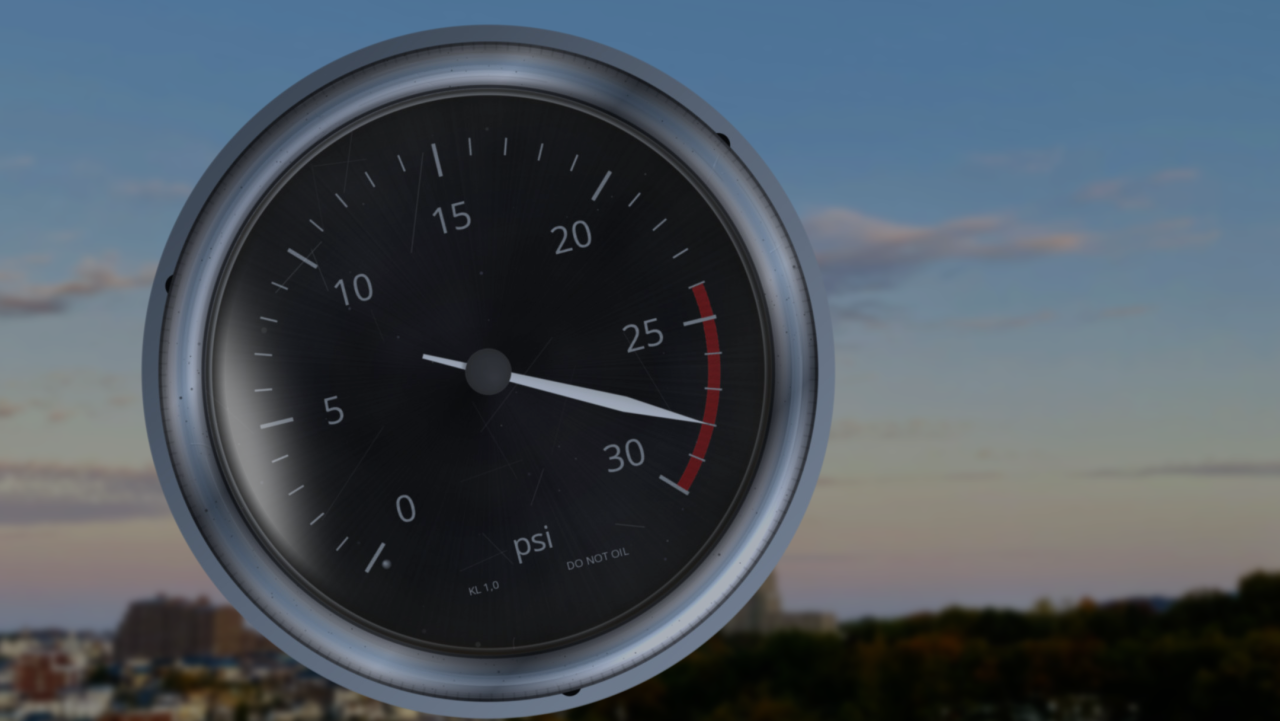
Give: 28 psi
